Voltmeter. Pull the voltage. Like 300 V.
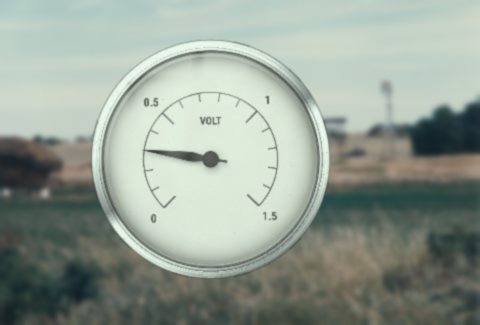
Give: 0.3 V
